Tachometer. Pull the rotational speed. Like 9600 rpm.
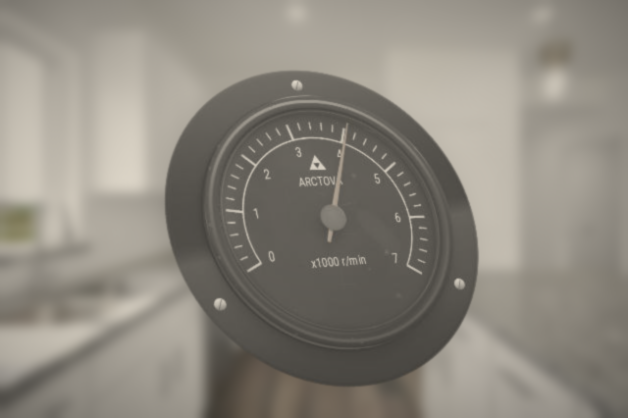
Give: 4000 rpm
